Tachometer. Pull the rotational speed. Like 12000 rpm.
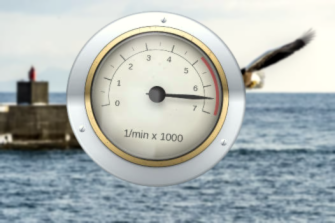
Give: 6500 rpm
